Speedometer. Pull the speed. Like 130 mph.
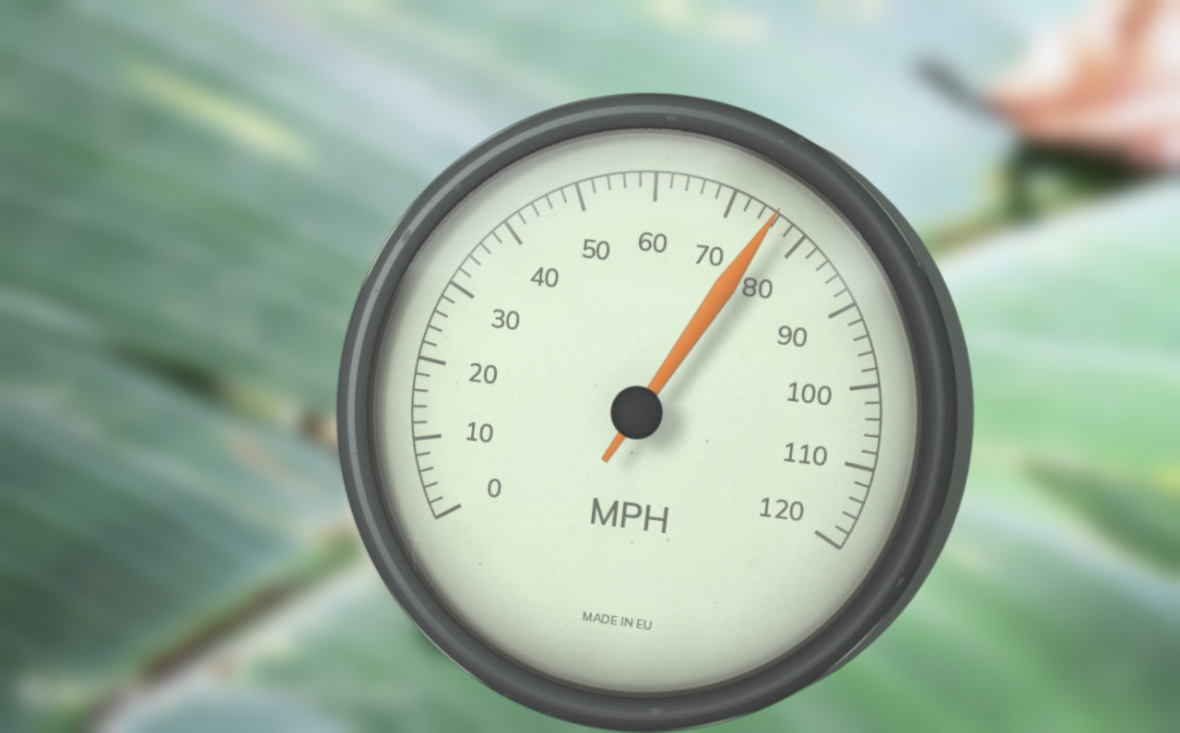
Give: 76 mph
